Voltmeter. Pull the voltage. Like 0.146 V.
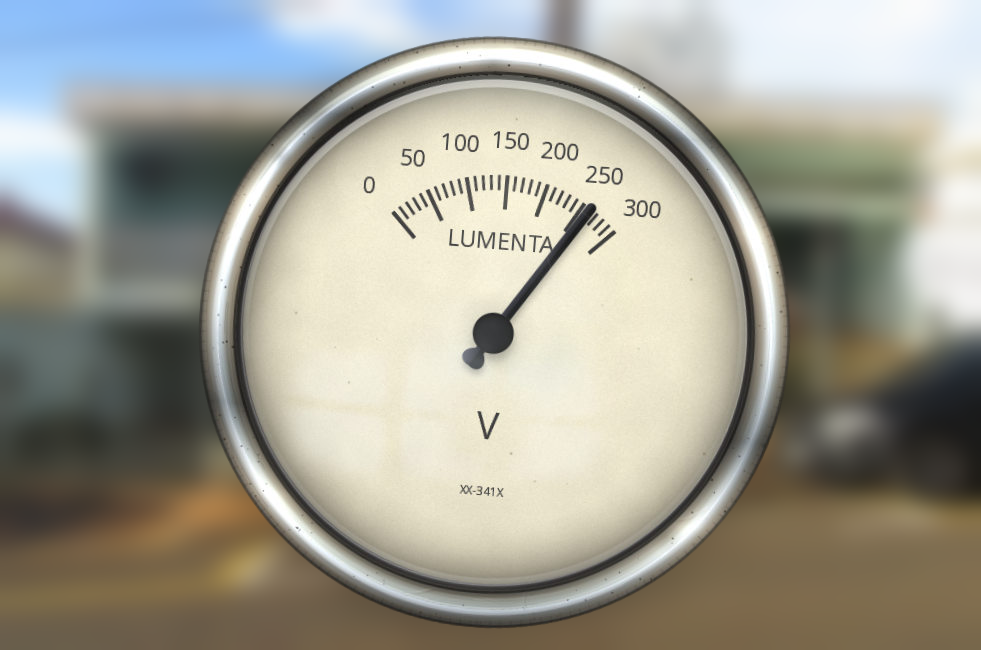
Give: 260 V
